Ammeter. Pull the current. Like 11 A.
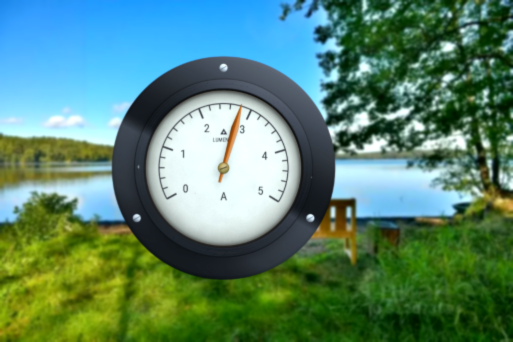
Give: 2.8 A
